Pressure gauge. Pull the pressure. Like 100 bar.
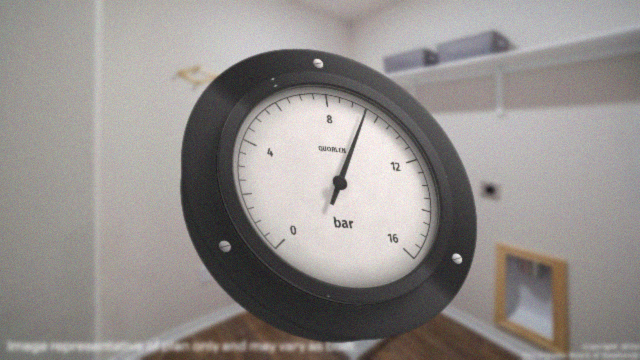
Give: 9.5 bar
